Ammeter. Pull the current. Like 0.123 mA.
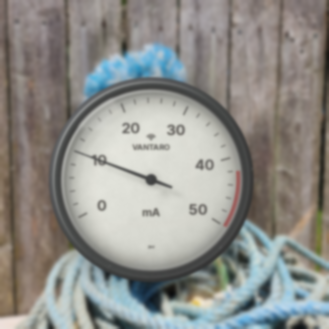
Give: 10 mA
